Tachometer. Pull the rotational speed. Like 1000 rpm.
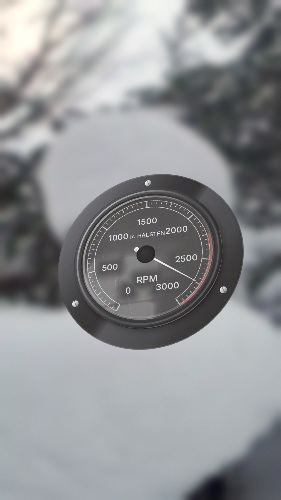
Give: 2750 rpm
